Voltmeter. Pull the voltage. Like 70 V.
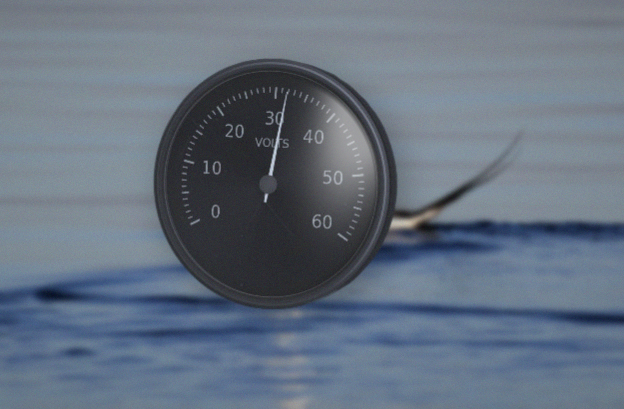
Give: 32 V
